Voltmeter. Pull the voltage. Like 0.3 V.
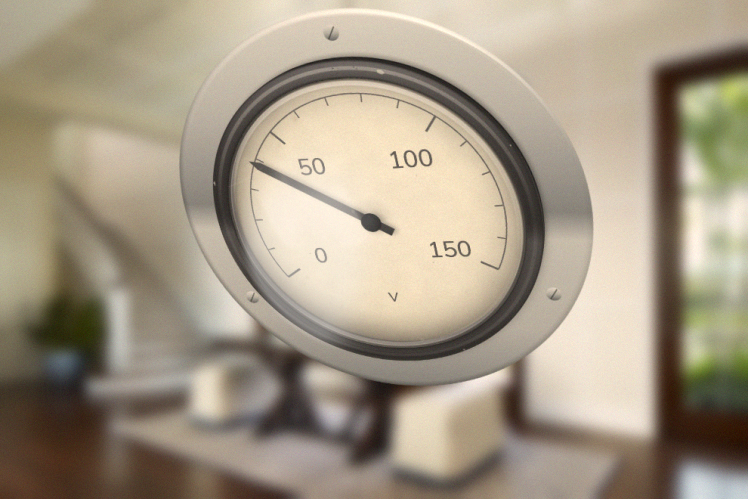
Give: 40 V
